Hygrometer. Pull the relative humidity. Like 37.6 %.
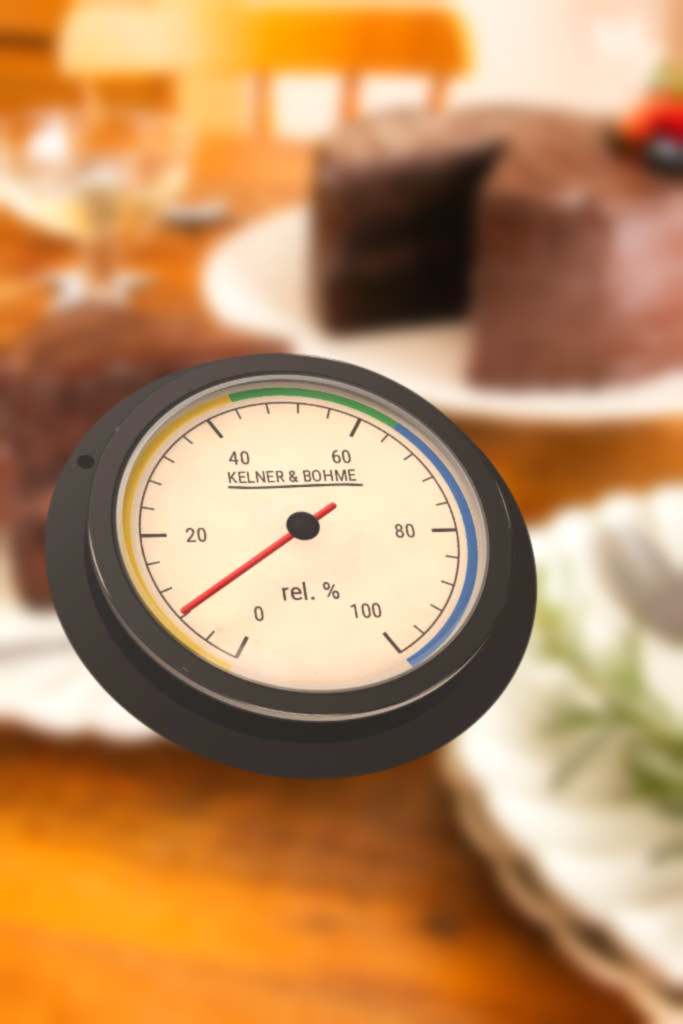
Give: 8 %
